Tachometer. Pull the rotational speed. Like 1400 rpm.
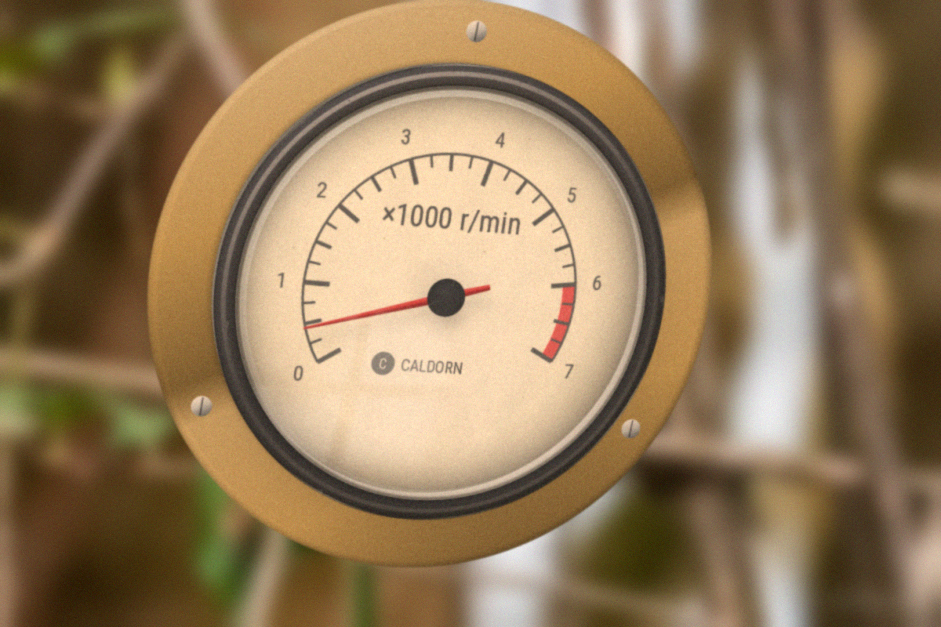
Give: 500 rpm
